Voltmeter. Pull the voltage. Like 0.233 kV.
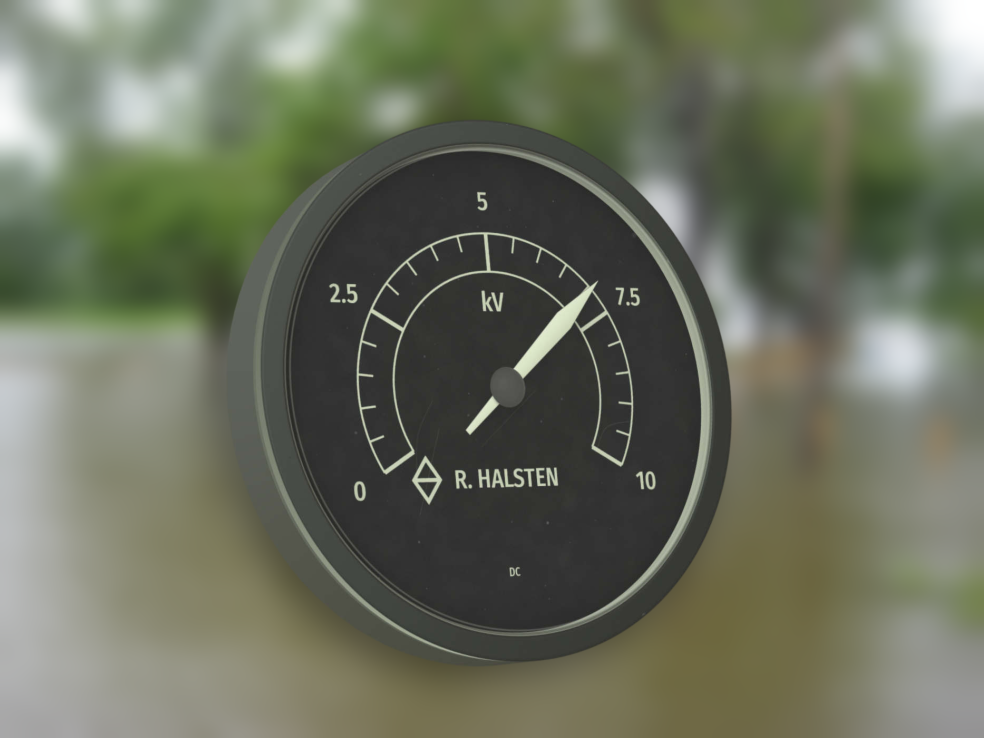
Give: 7 kV
